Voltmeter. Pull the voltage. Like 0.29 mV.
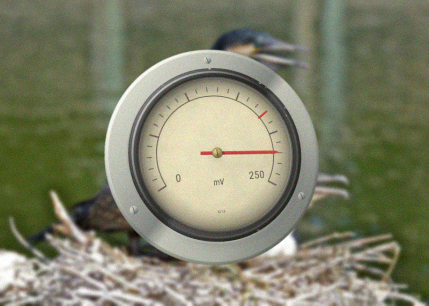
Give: 220 mV
